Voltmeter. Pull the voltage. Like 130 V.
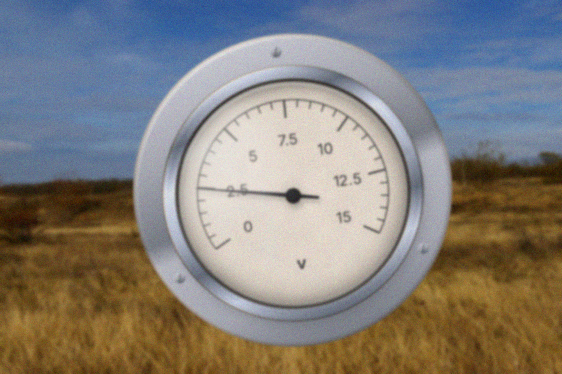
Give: 2.5 V
